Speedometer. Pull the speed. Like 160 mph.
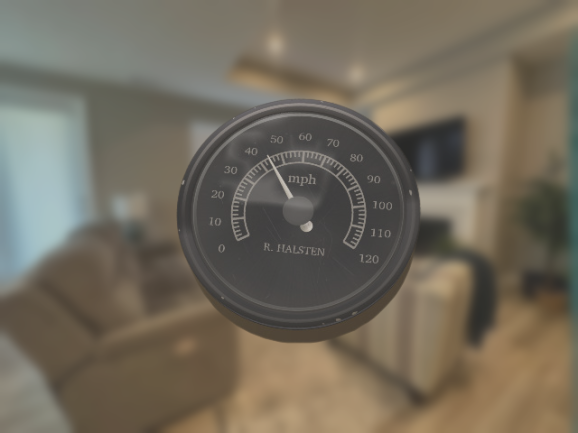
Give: 44 mph
